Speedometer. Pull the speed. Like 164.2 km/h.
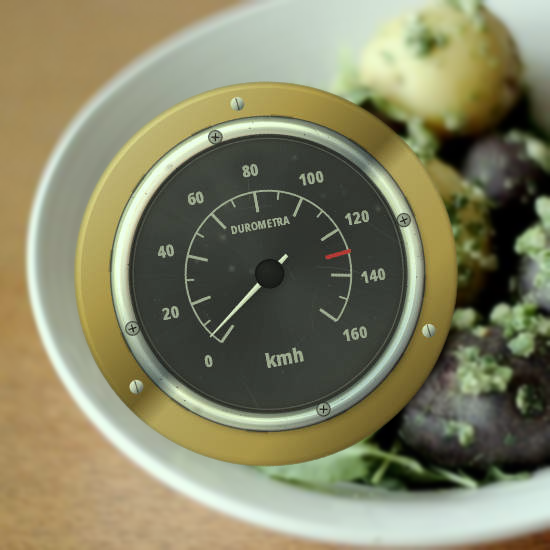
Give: 5 km/h
